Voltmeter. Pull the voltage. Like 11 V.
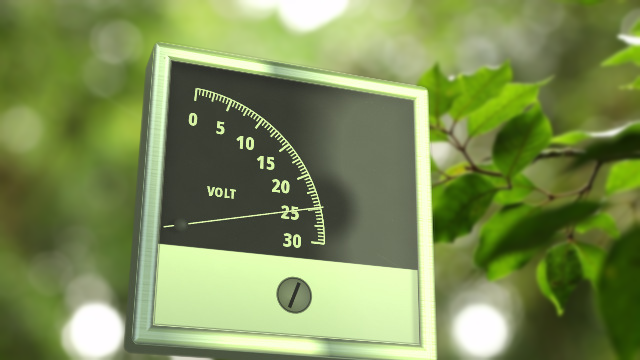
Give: 25 V
